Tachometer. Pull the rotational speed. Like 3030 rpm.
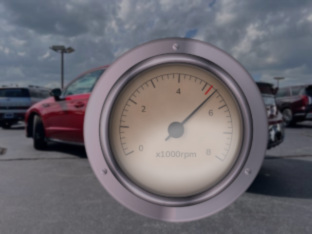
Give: 5400 rpm
